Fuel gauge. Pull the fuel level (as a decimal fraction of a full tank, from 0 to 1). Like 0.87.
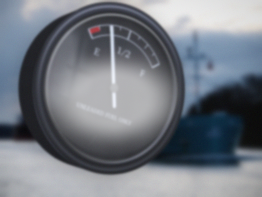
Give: 0.25
